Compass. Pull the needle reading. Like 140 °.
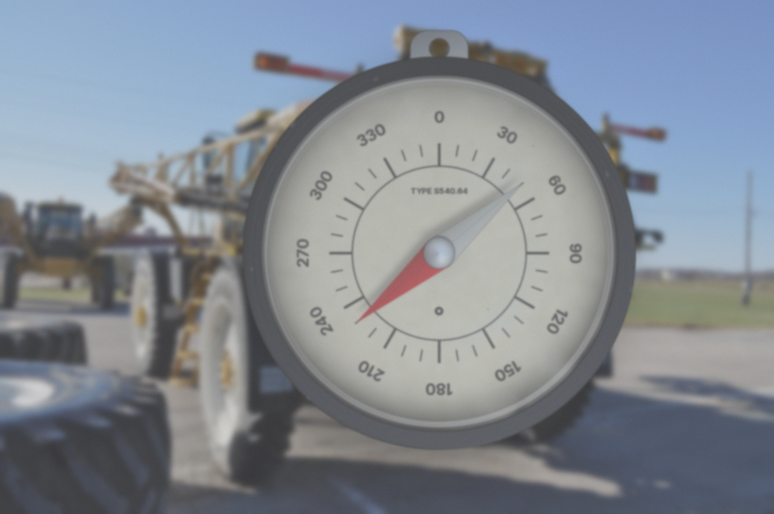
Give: 230 °
